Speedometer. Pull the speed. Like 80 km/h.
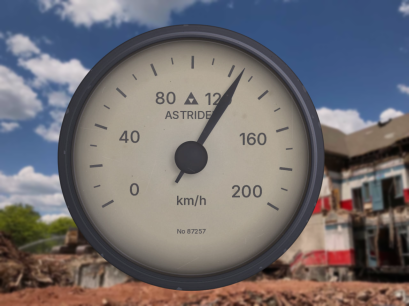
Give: 125 km/h
